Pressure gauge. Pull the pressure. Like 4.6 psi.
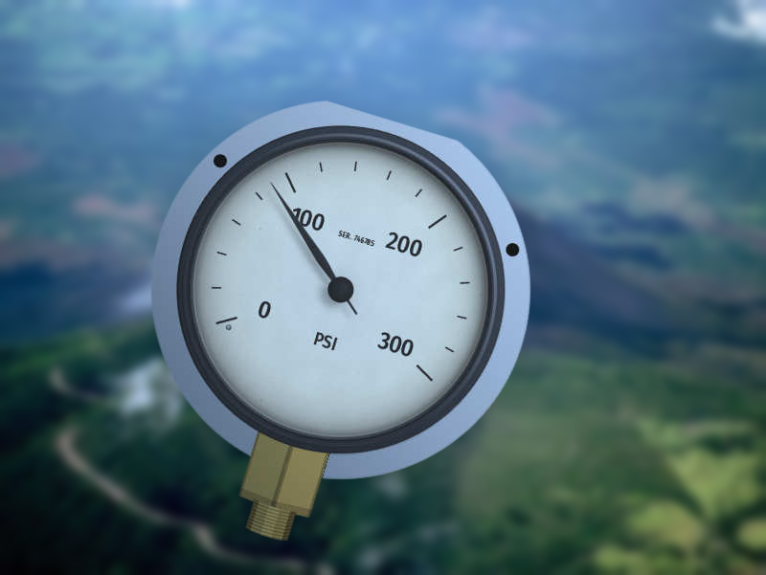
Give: 90 psi
